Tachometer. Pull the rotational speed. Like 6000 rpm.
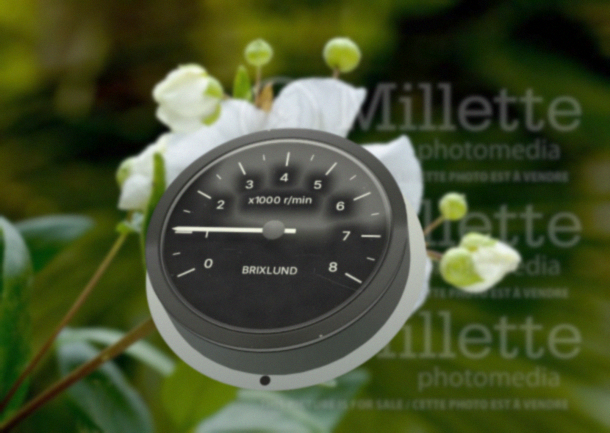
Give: 1000 rpm
